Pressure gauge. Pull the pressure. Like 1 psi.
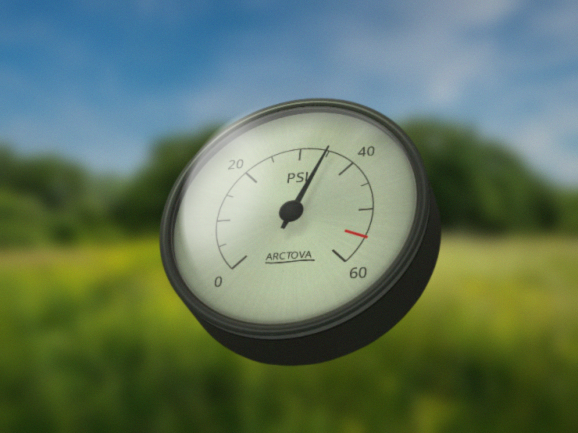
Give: 35 psi
